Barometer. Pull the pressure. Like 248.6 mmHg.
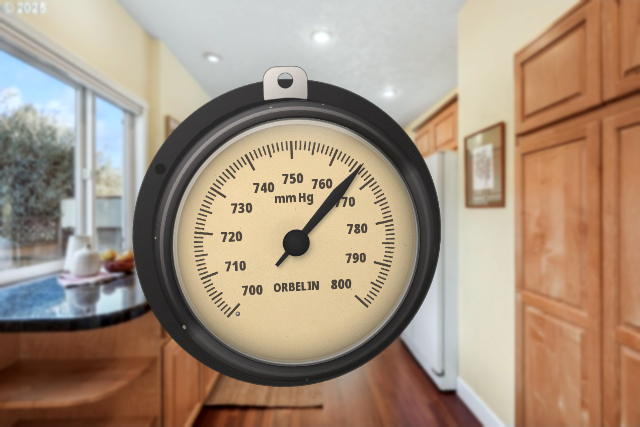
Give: 766 mmHg
